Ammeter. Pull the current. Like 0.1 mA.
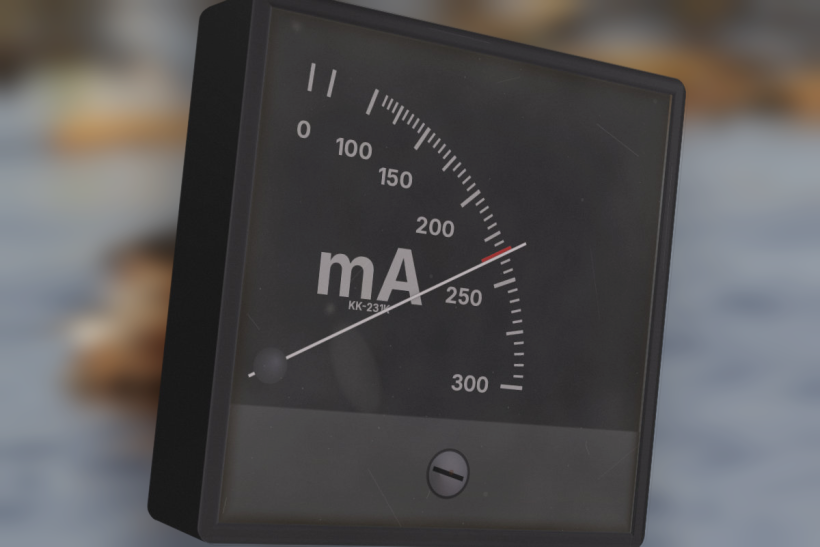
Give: 235 mA
